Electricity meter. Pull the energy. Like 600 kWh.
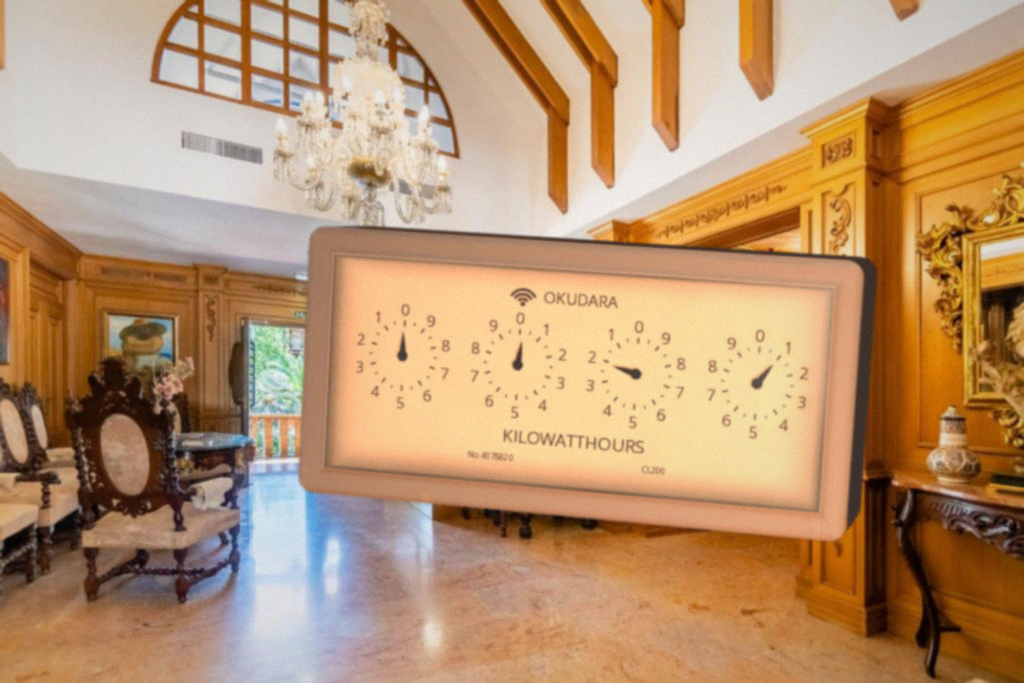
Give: 21 kWh
